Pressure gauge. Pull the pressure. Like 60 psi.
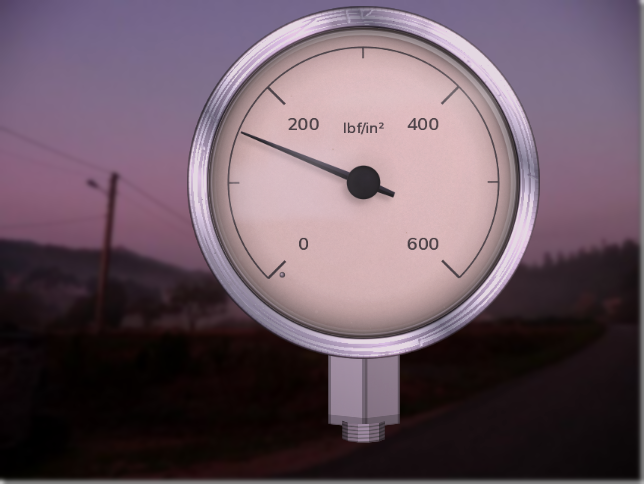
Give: 150 psi
